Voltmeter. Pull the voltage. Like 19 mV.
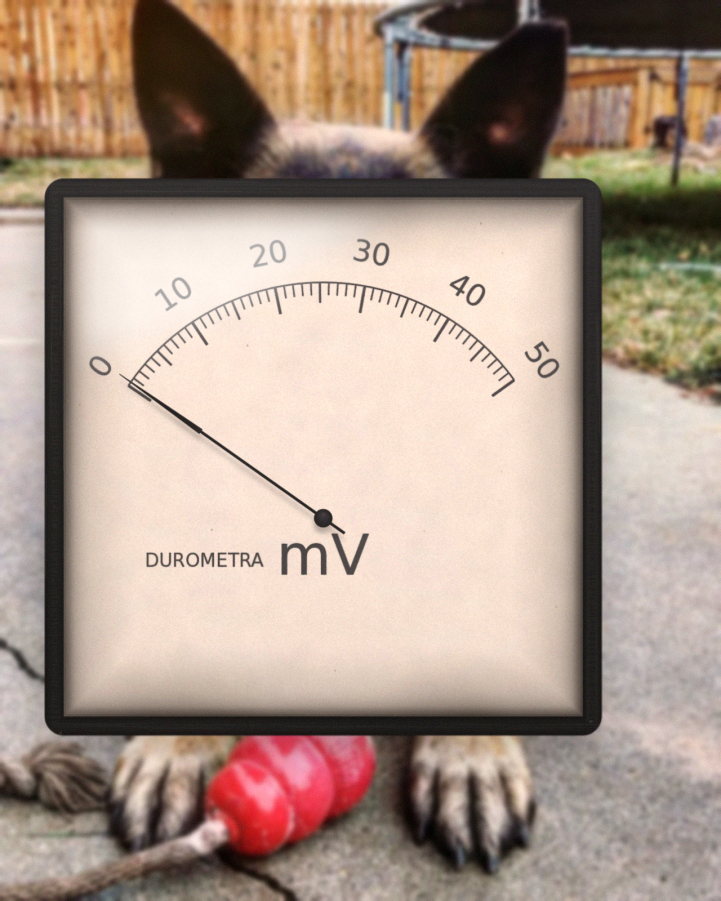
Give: 0.5 mV
